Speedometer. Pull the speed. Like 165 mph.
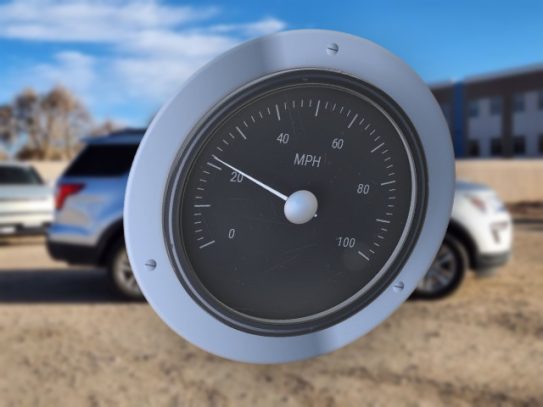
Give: 22 mph
